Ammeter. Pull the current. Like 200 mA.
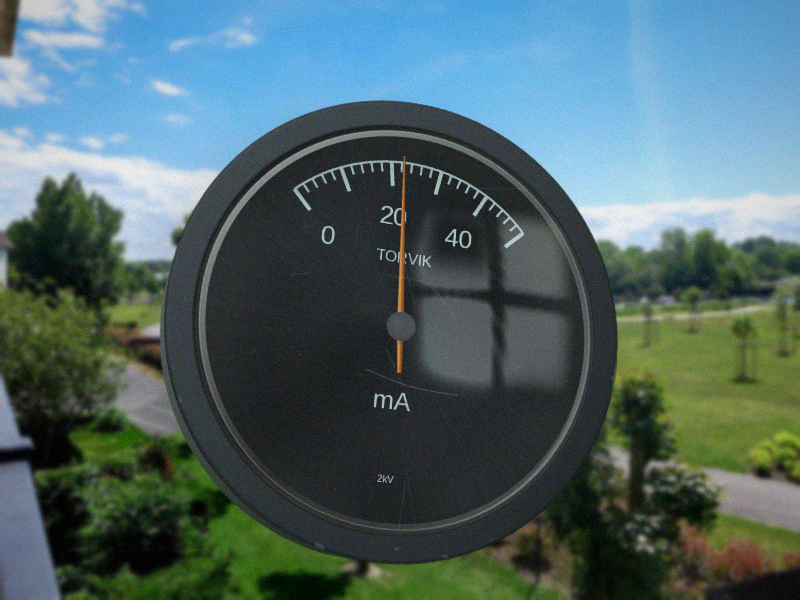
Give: 22 mA
